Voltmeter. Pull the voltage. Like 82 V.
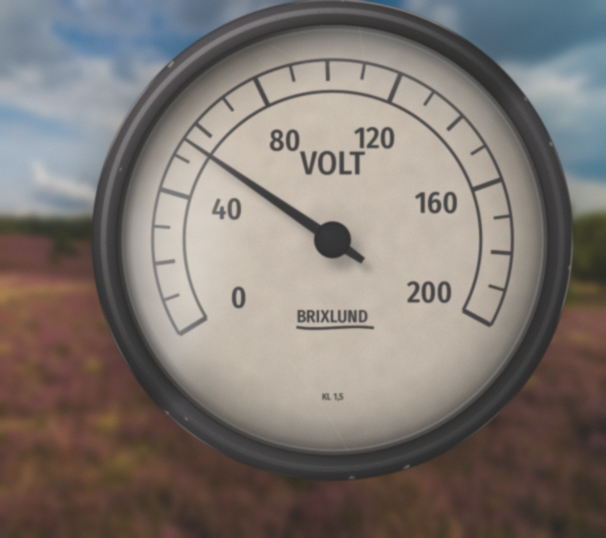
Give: 55 V
